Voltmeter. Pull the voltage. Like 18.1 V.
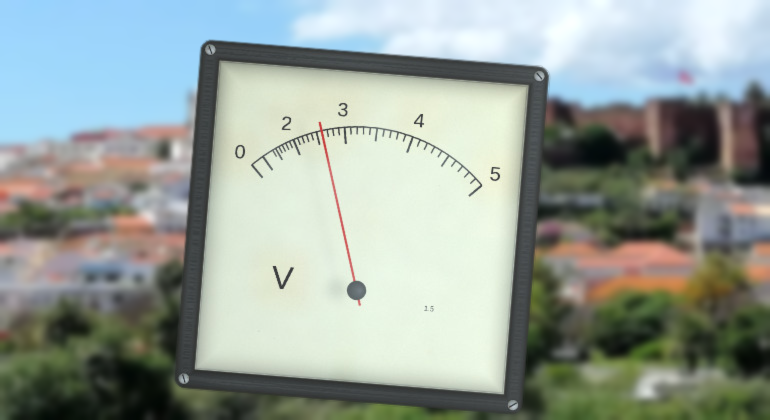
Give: 2.6 V
